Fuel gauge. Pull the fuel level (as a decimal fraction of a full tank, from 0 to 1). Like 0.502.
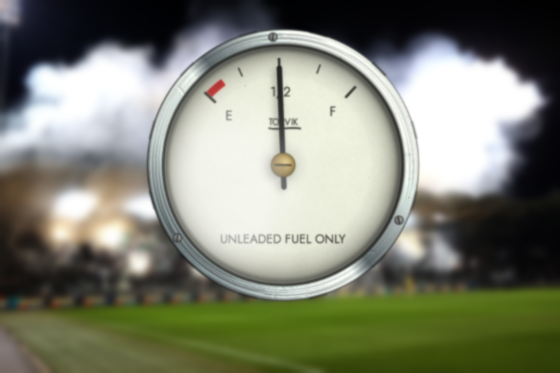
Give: 0.5
